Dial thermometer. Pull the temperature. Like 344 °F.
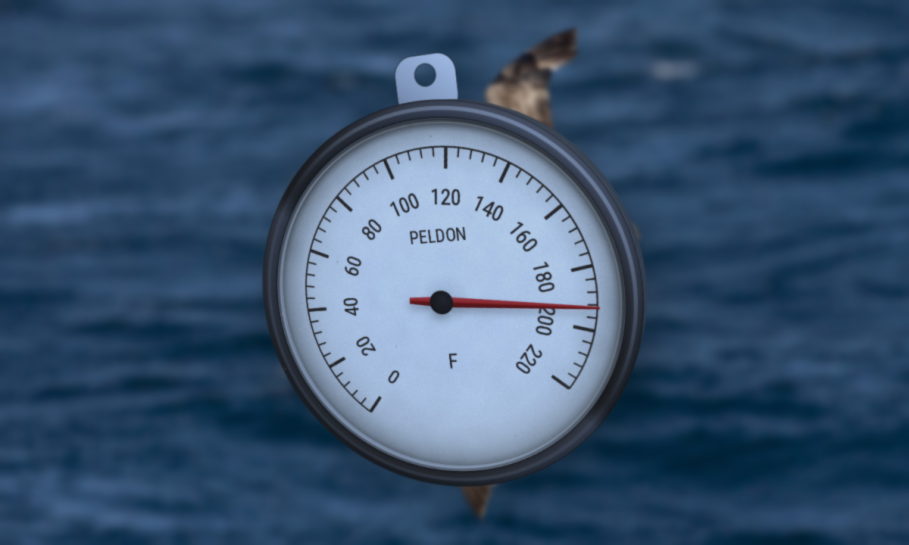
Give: 192 °F
